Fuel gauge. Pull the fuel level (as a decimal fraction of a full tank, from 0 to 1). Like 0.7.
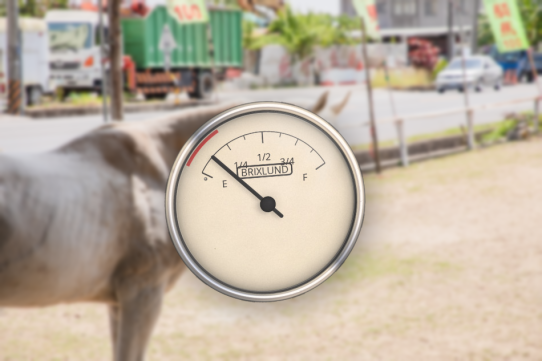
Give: 0.125
